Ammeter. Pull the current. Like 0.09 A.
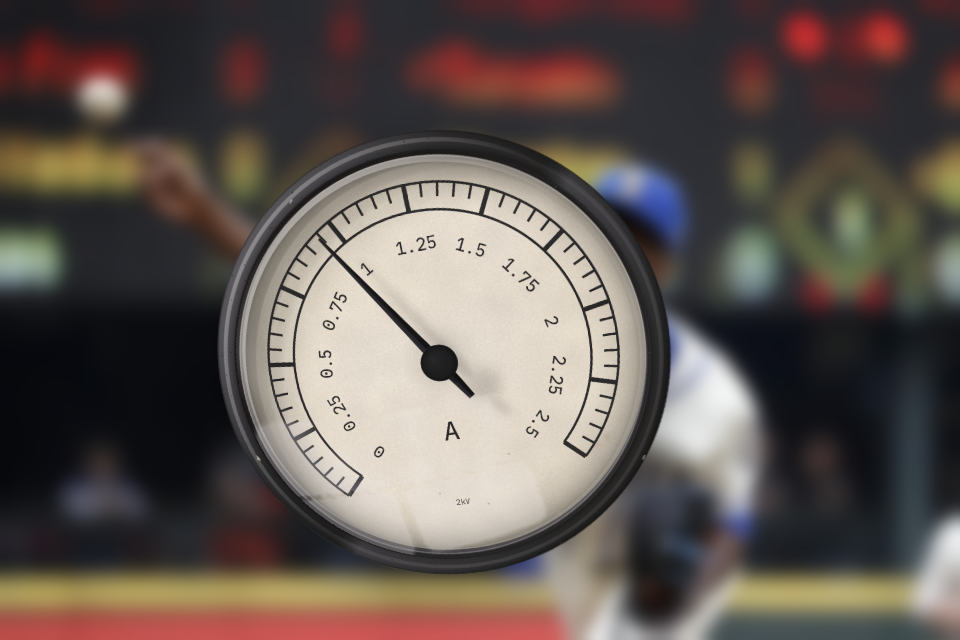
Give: 0.95 A
